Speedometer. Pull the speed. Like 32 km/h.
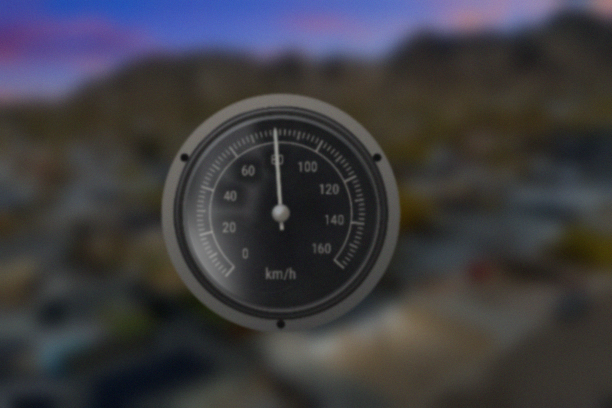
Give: 80 km/h
